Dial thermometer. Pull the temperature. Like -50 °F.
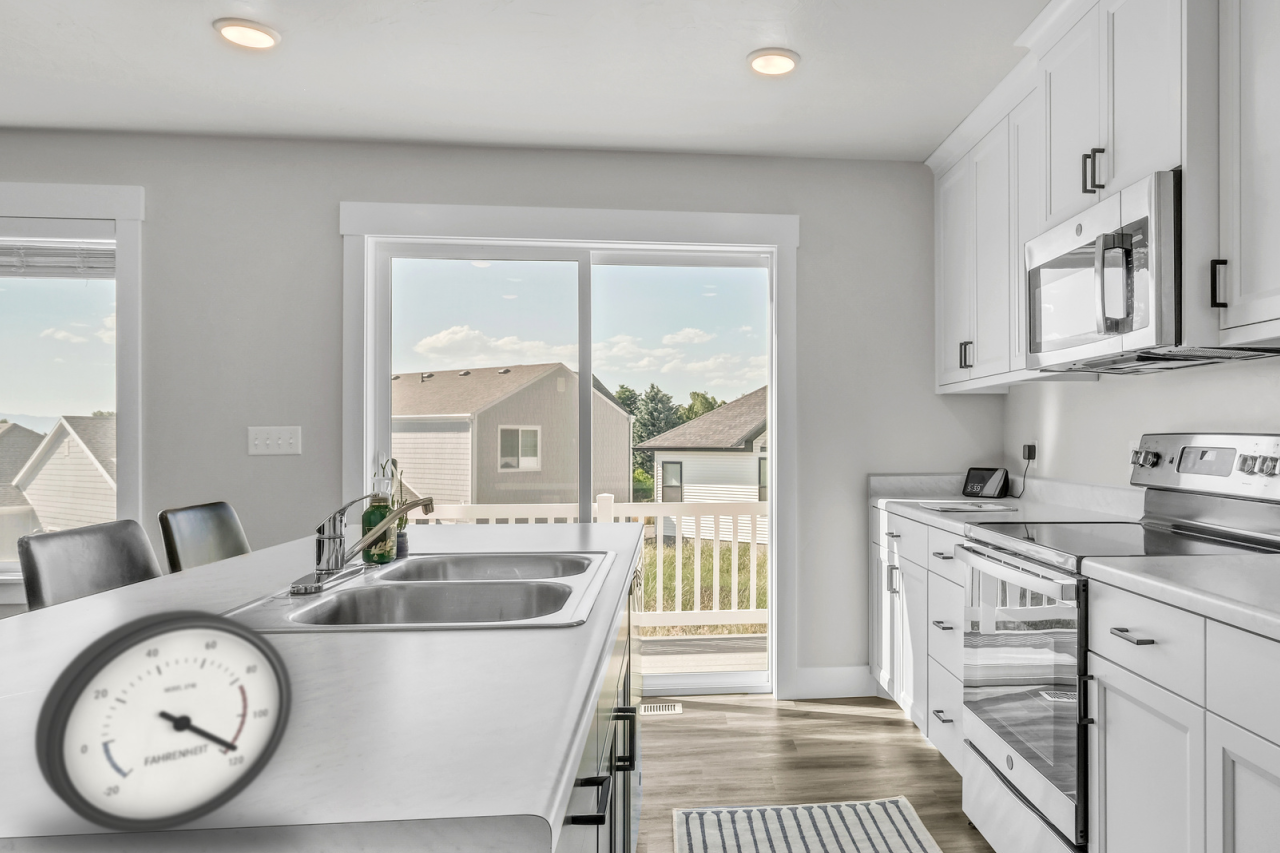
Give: 116 °F
